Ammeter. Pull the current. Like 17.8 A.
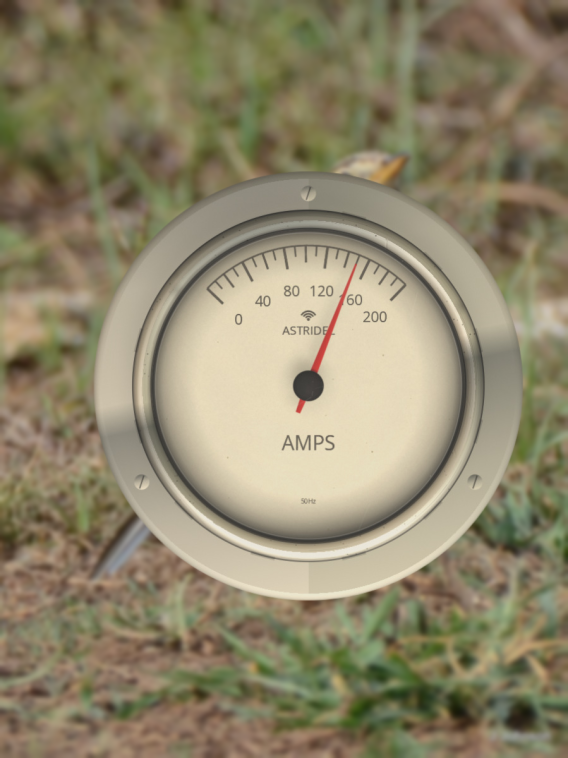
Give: 150 A
